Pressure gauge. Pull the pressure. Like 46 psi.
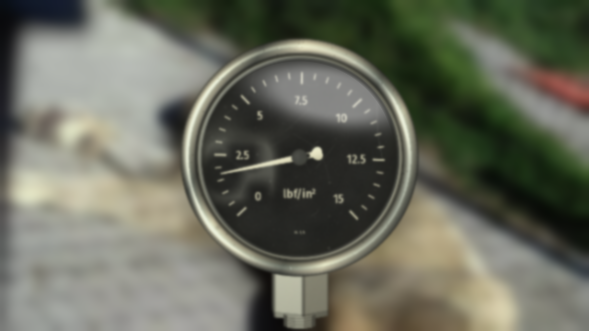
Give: 1.75 psi
